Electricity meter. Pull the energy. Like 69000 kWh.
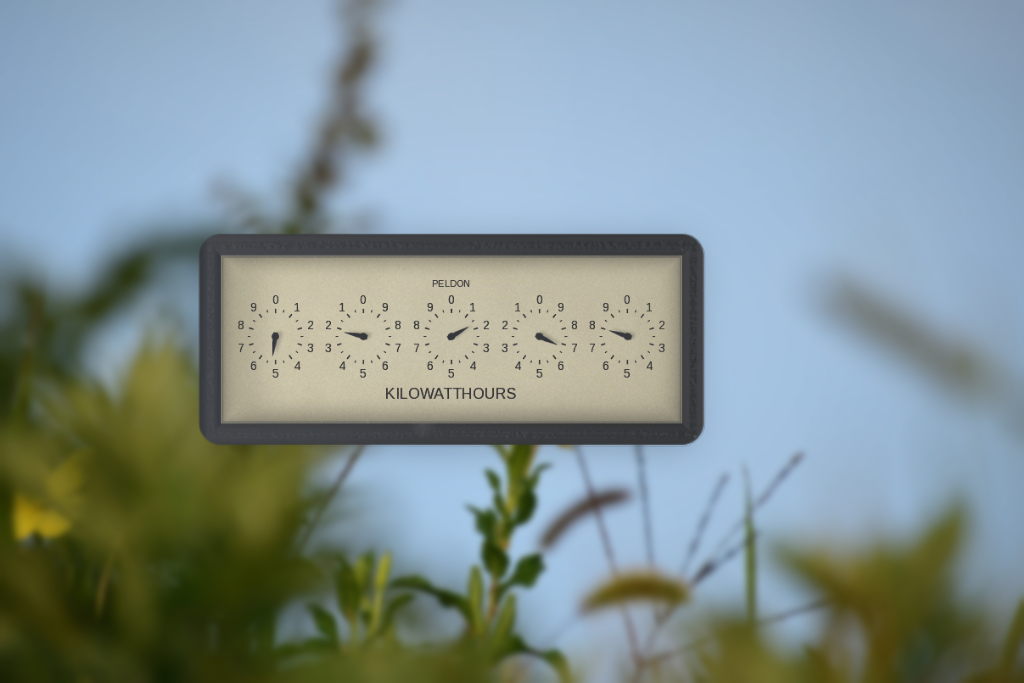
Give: 52168 kWh
